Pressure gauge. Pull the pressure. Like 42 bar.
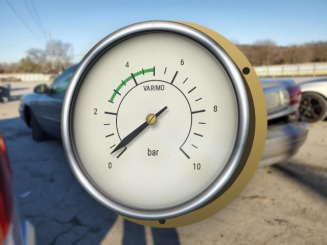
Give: 0.25 bar
